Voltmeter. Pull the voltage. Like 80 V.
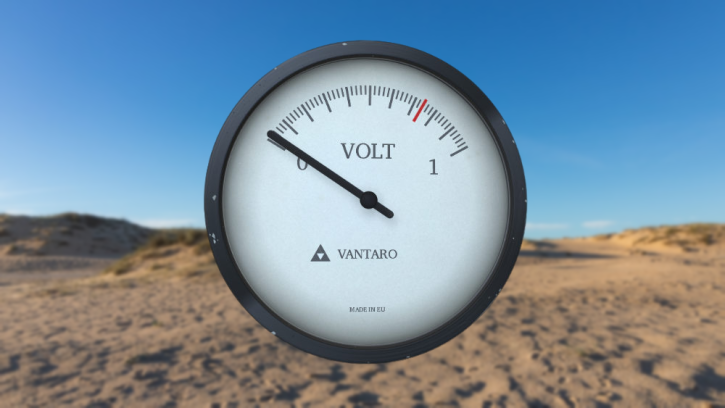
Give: 0.02 V
